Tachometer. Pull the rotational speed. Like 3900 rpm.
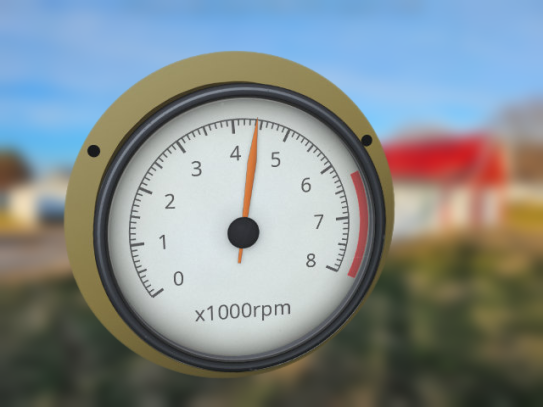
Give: 4400 rpm
